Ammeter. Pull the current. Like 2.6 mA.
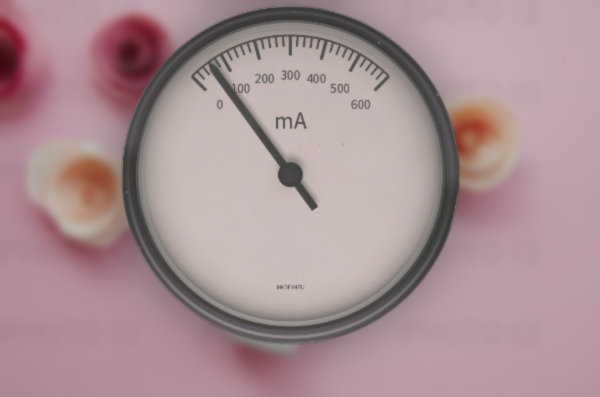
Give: 60 mA
